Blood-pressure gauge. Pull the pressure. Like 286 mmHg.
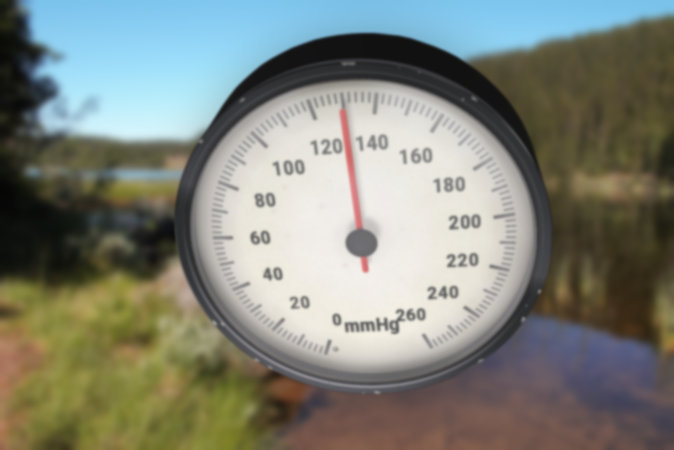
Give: 130 mmHg
